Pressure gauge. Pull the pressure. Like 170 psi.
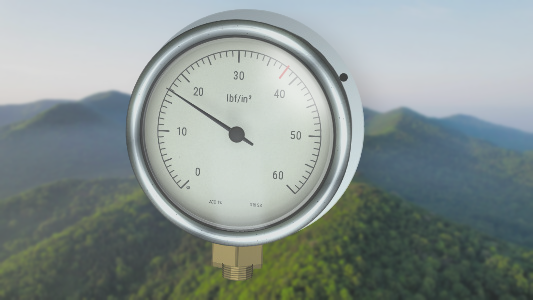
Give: 17 psi
